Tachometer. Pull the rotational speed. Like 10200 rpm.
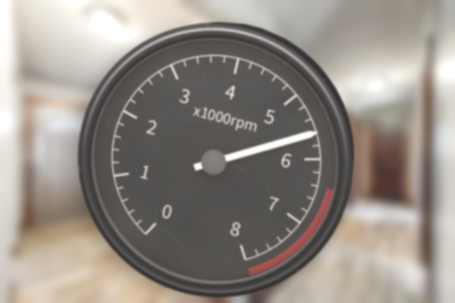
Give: 5600 rpm
